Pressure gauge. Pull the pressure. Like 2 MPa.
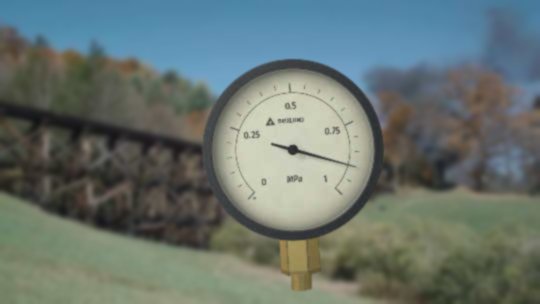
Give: 0.9 MPa
